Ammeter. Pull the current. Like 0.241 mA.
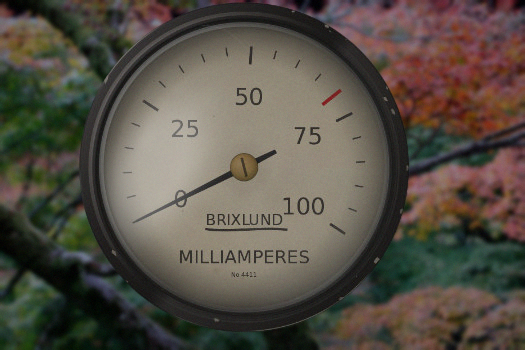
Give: 0 mA
